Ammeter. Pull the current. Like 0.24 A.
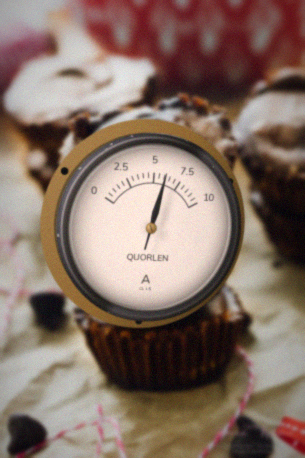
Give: 6 A
